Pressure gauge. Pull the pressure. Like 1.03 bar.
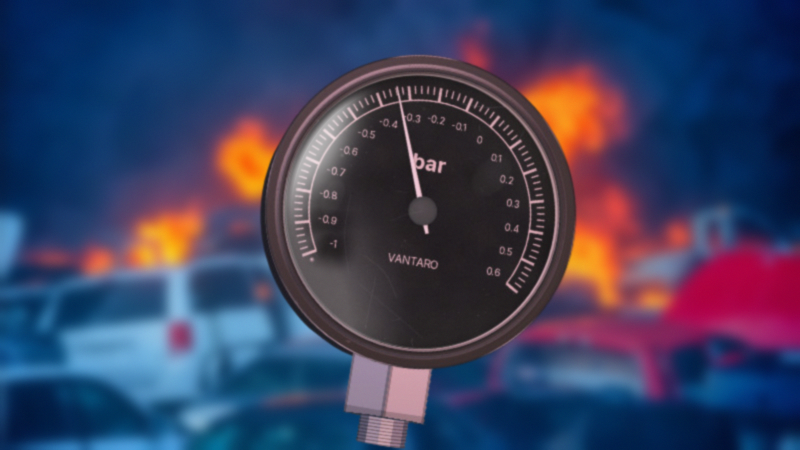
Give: -0.34 bar
